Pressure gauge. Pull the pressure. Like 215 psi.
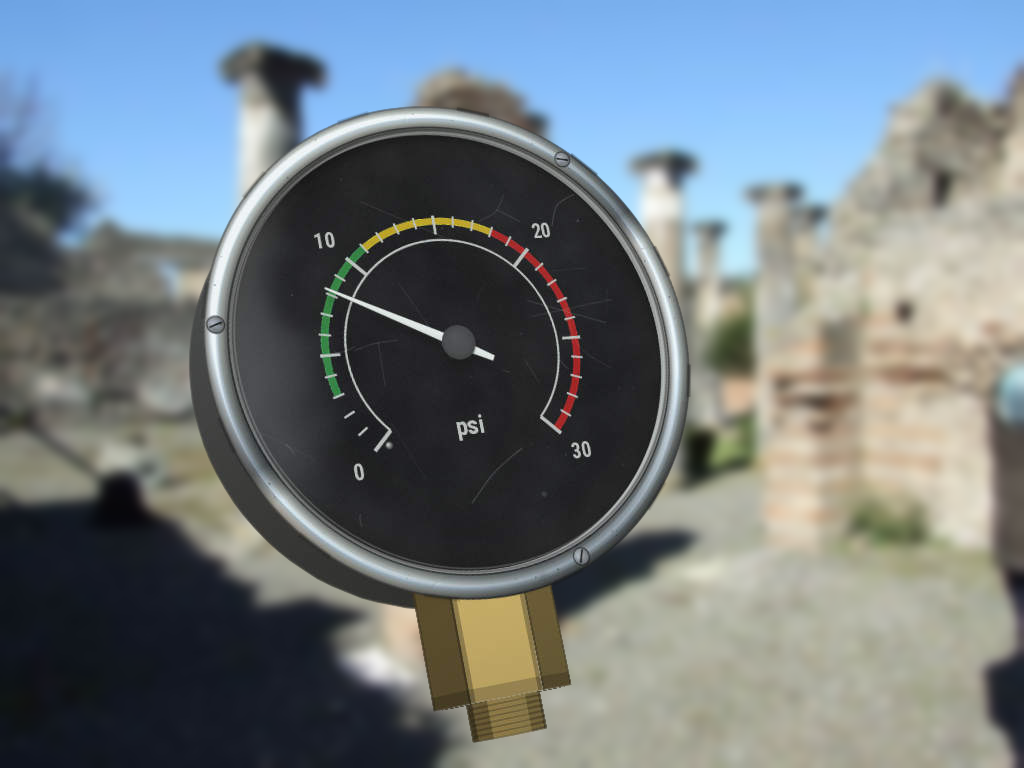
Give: 8 psi
